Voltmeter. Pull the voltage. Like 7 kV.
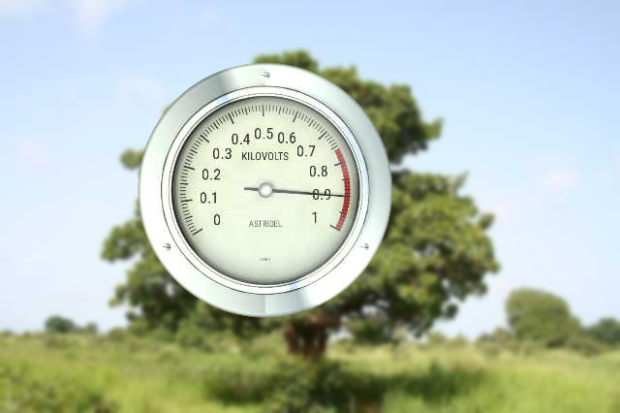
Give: 0.9 kV
